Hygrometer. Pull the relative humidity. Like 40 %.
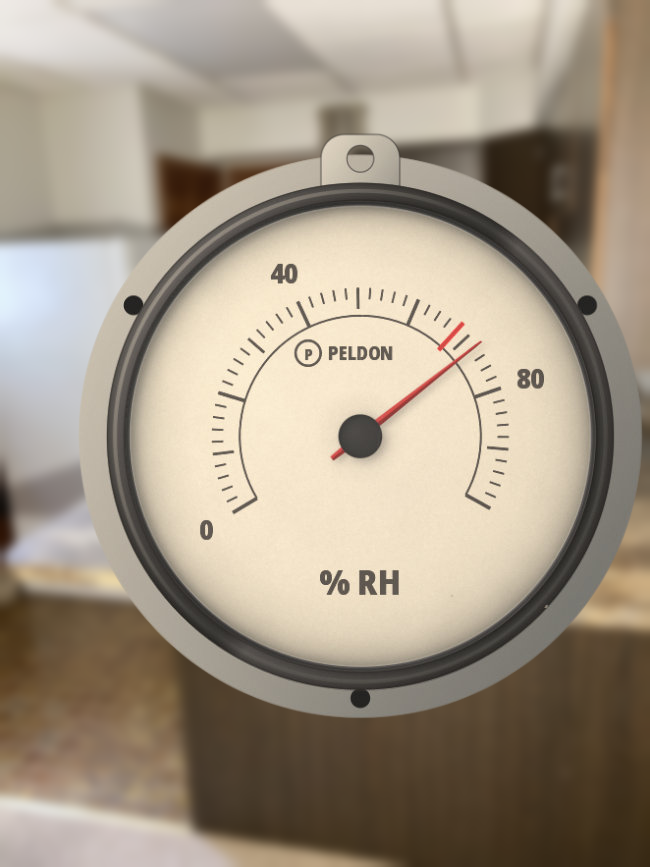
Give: 72 %
